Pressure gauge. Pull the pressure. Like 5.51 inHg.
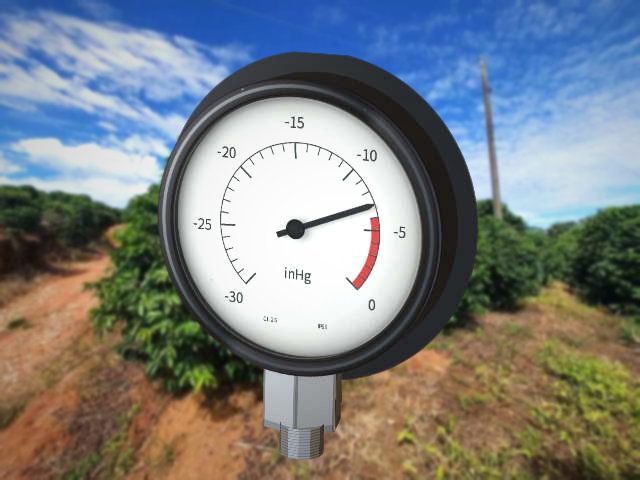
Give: -7 inHg
